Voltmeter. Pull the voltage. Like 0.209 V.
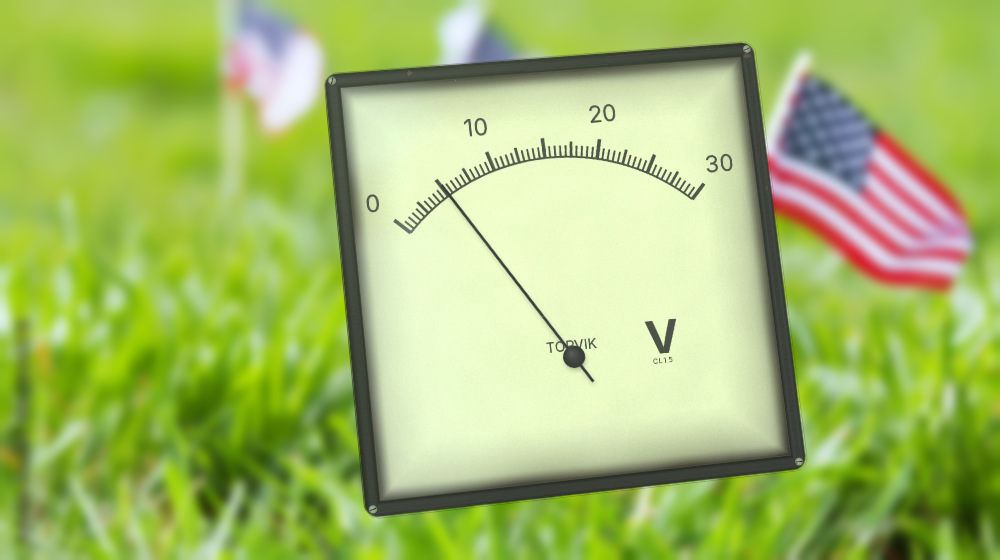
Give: 5 V
